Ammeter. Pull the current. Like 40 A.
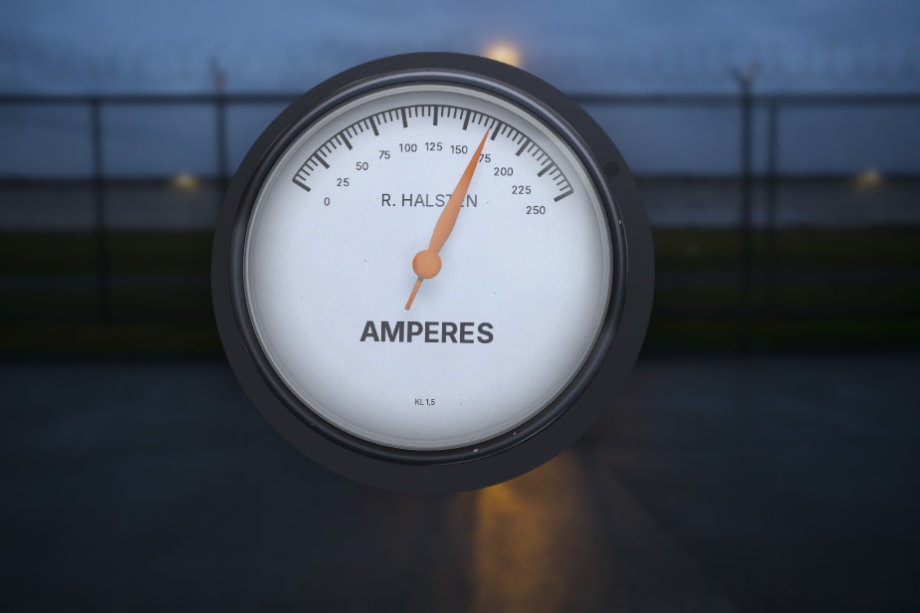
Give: 170 A
